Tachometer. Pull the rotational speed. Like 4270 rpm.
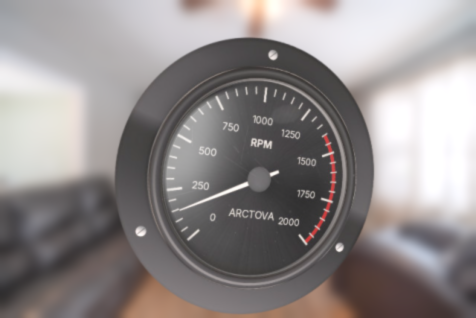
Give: 150 rpm
